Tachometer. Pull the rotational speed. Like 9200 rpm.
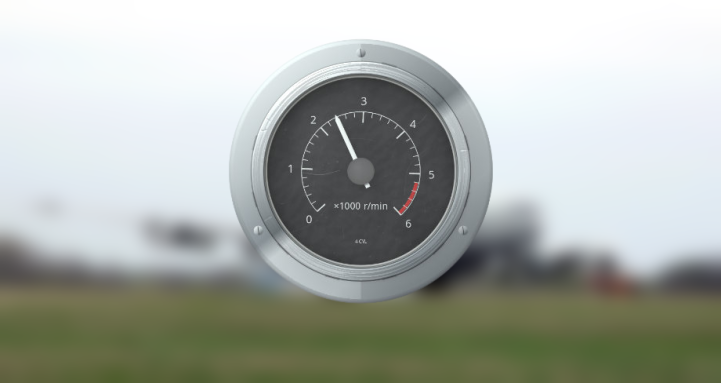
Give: 2400 rpm
